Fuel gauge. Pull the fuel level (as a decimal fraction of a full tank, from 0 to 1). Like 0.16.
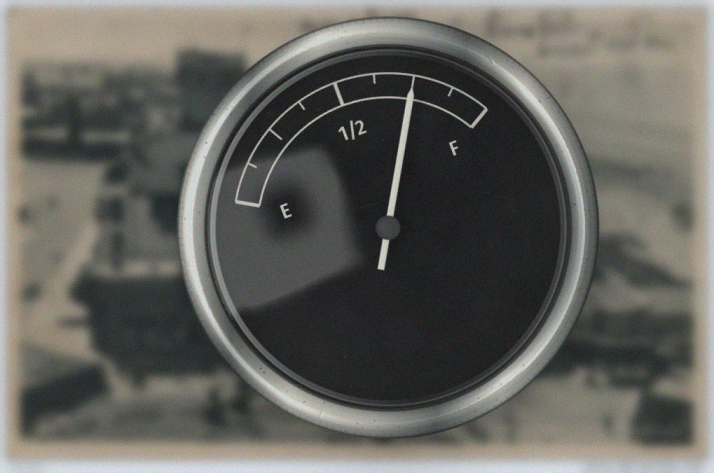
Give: 0.75
